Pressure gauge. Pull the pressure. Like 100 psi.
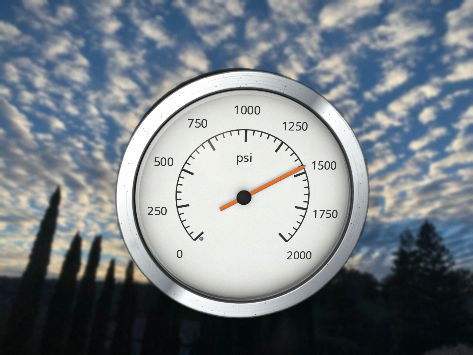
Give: 1450 psi
